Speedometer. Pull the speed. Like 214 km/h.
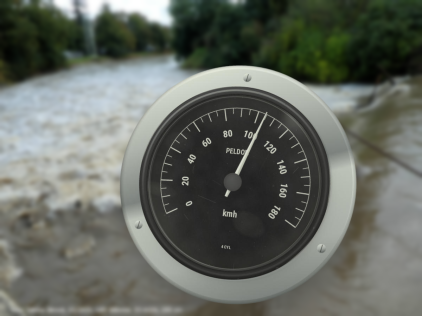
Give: 105 km/h
